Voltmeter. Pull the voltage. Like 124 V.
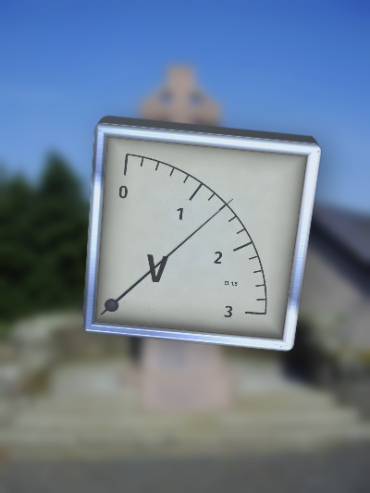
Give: 1.4 V
